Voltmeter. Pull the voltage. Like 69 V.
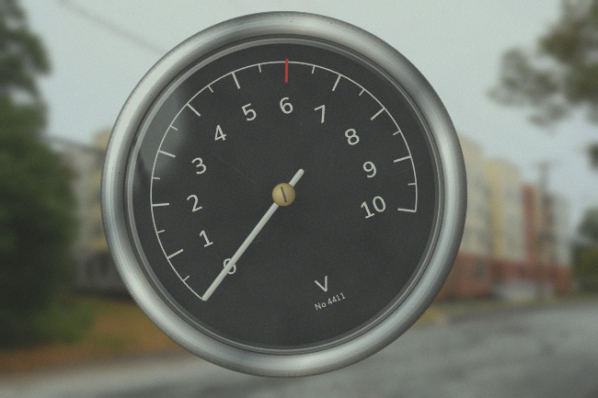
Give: 0 V
